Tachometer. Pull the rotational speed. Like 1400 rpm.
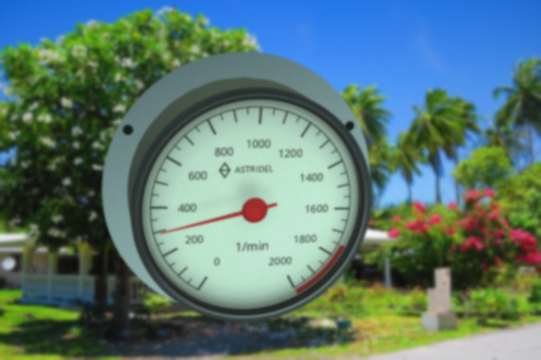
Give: 300 rpm
